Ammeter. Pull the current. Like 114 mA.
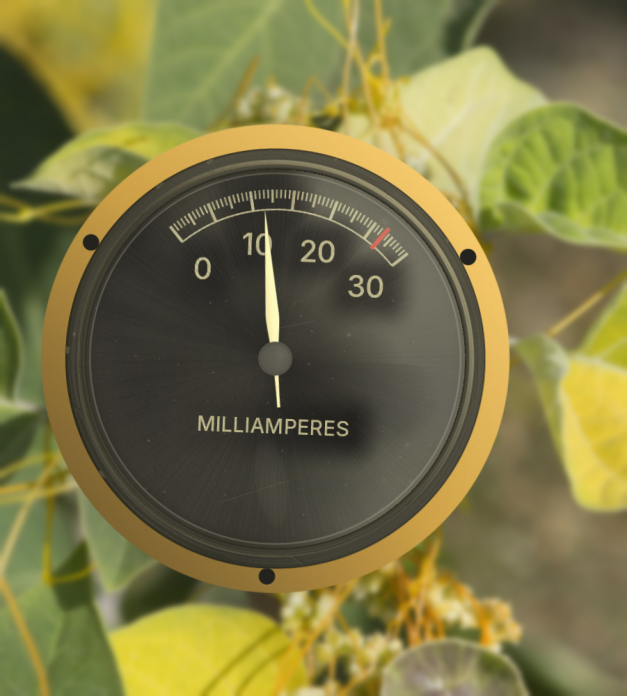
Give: 11.5 mA
